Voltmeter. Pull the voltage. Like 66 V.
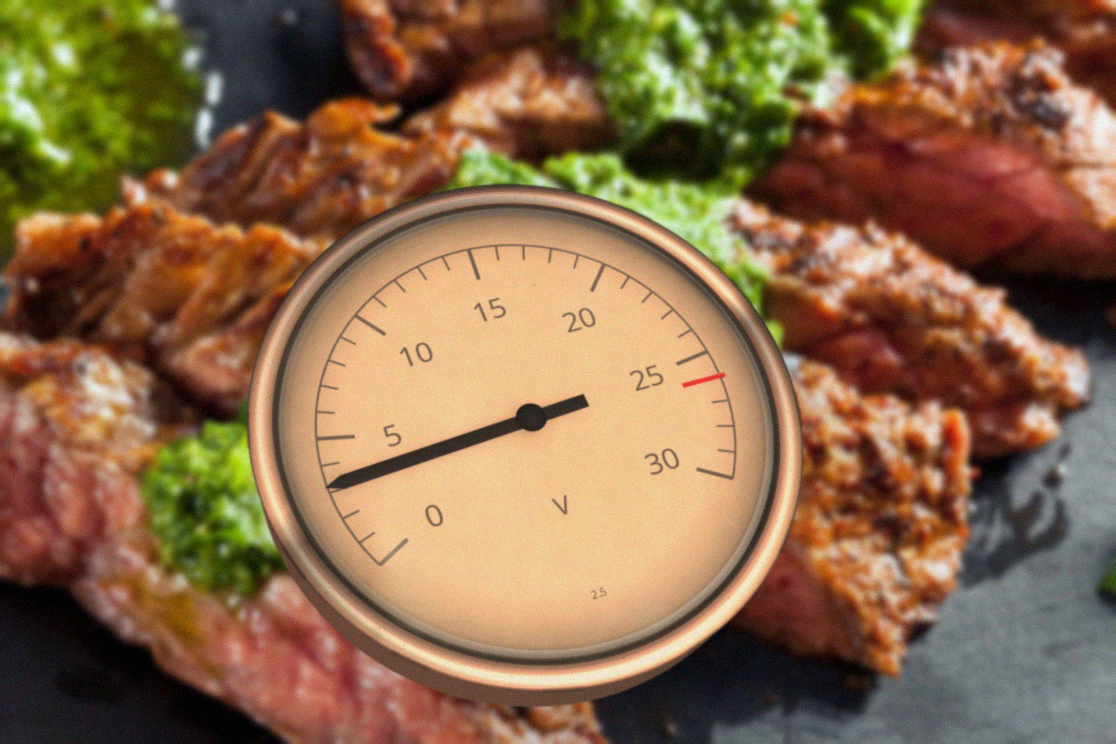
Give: 3 V
